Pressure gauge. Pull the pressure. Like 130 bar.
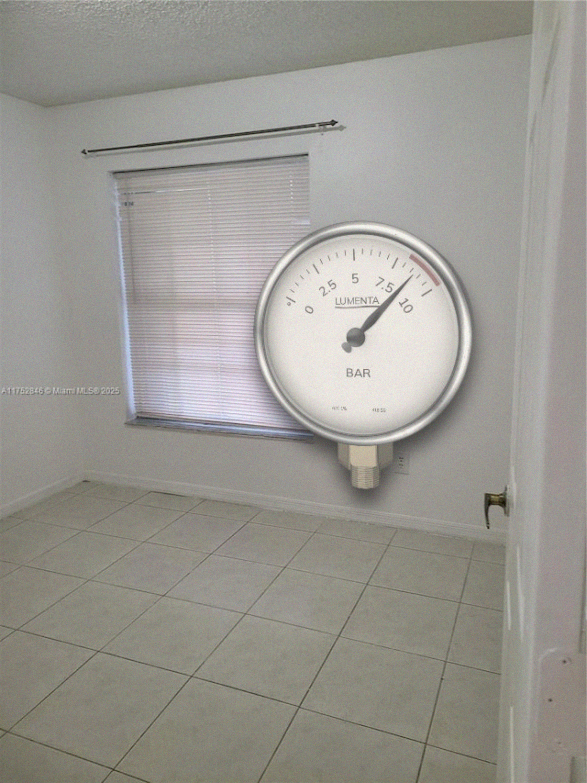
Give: 8.75 bar
